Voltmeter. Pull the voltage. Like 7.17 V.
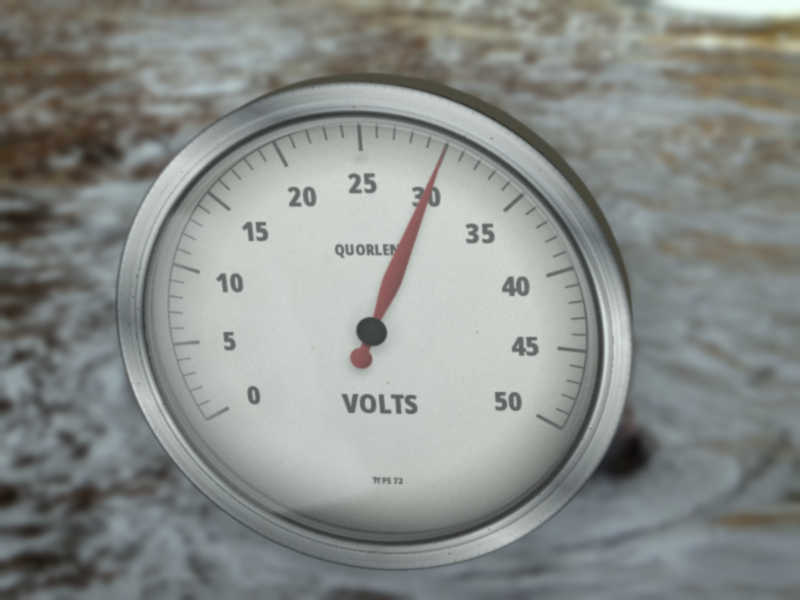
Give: 30 V
